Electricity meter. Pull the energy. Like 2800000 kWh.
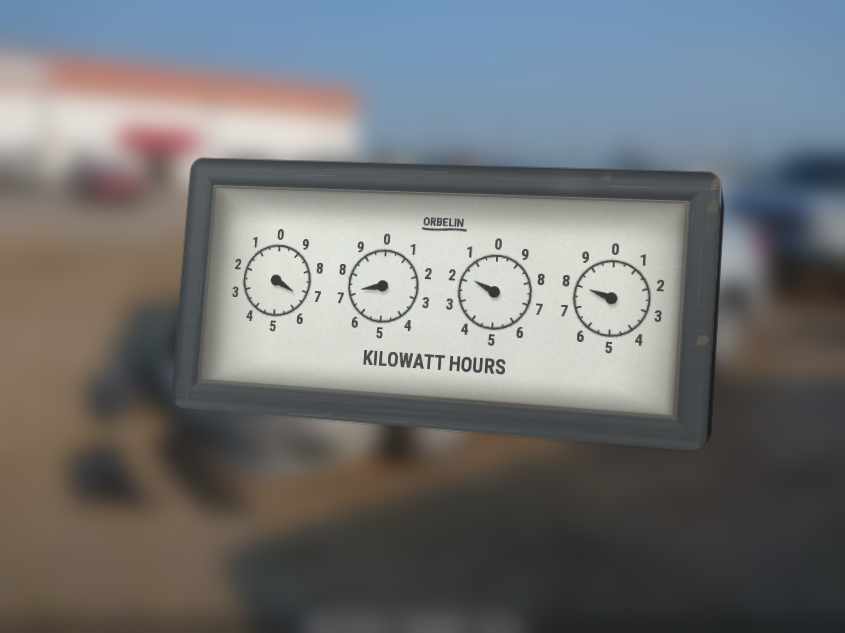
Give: 6718 kWh
